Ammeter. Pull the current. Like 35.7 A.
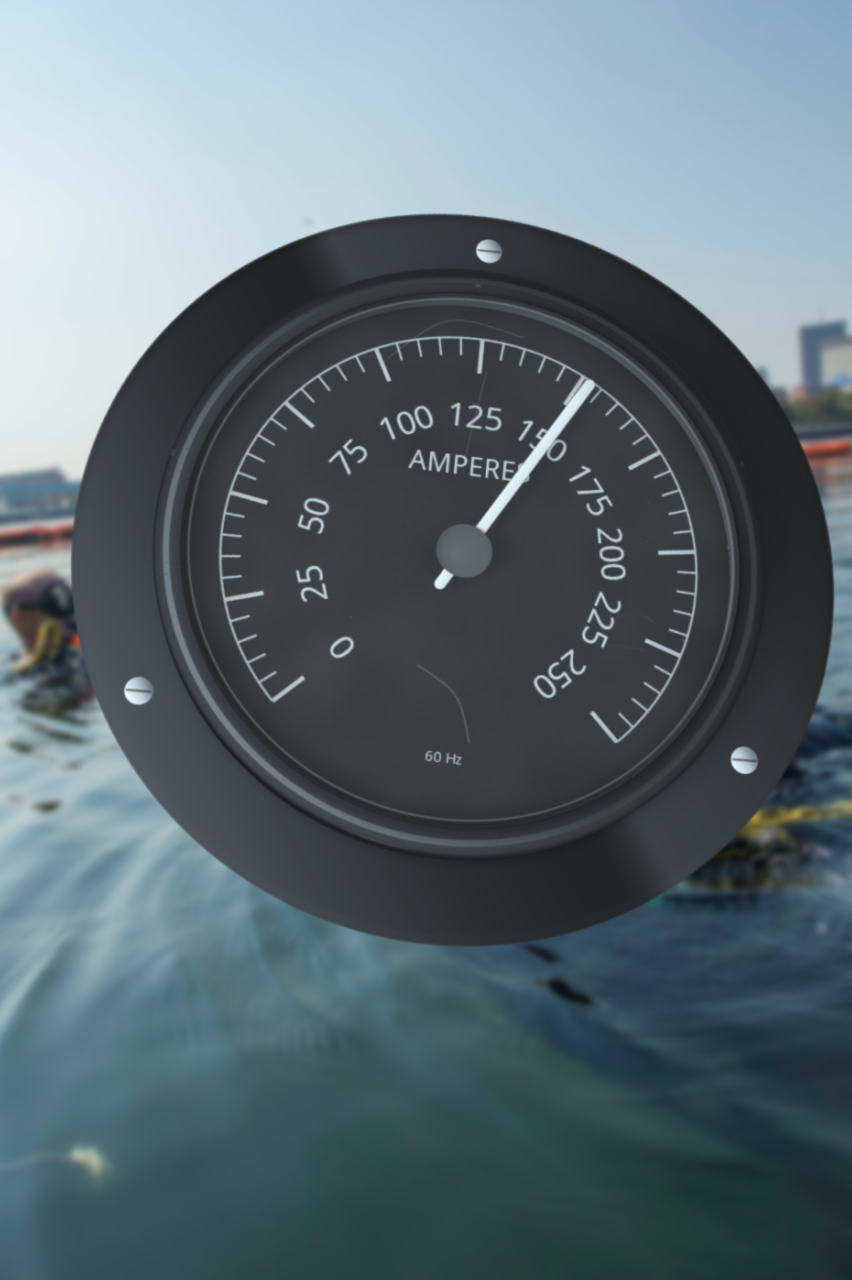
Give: 152.5 A
